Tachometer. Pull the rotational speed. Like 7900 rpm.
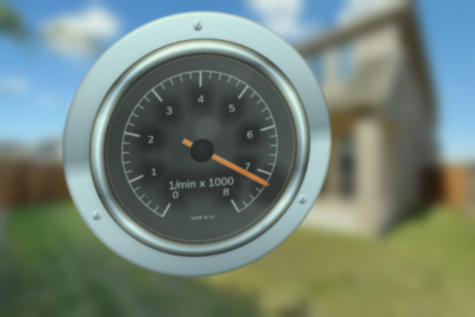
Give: 7200 rpm
